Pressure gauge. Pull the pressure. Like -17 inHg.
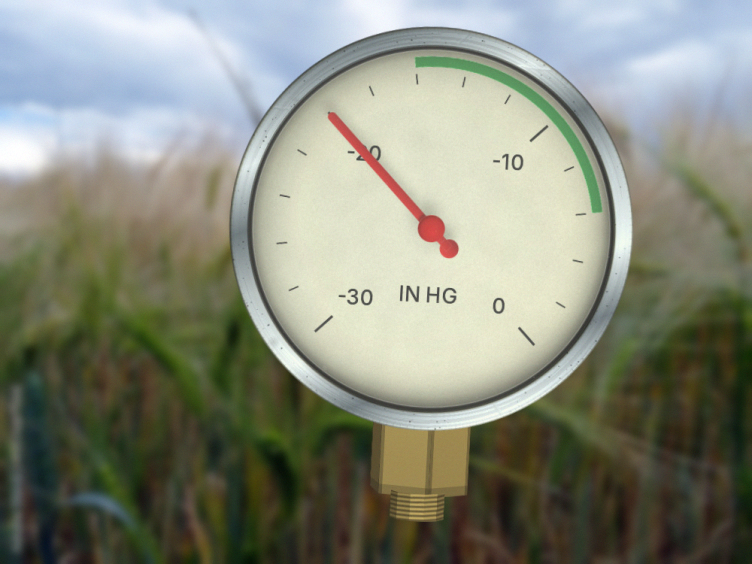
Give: -20 inHg
